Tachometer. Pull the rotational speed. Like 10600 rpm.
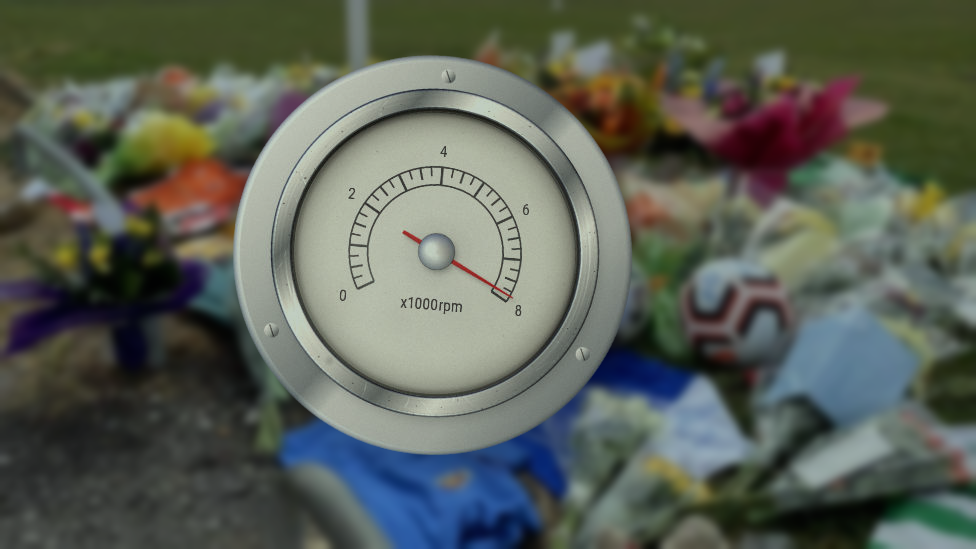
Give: 7875 rpm
